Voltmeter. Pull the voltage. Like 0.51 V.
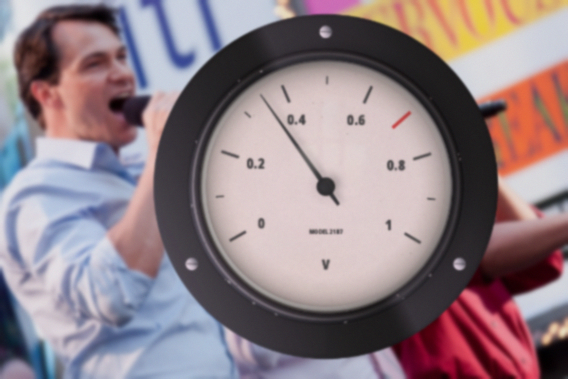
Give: 0.35 V
